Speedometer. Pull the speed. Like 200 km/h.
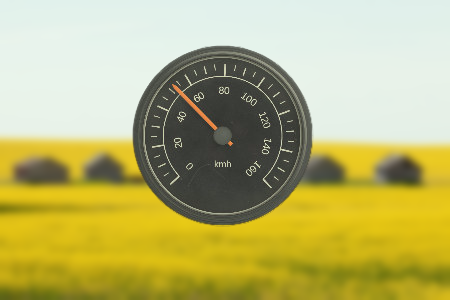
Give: 52.5 km/h
